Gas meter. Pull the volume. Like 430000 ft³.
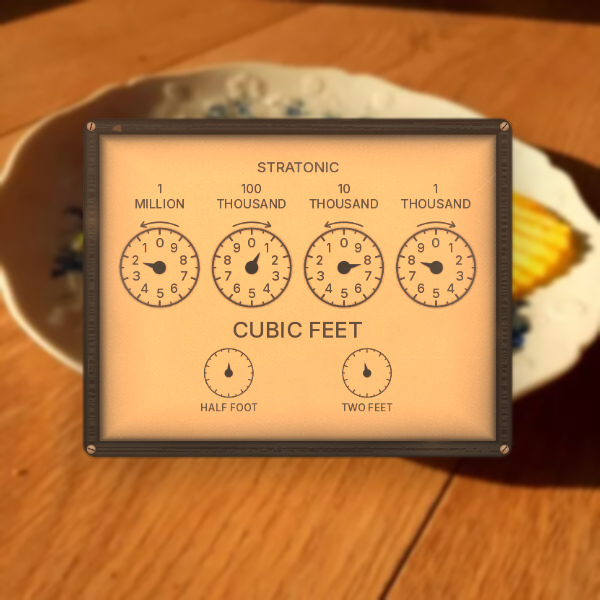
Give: 207800 ft³
